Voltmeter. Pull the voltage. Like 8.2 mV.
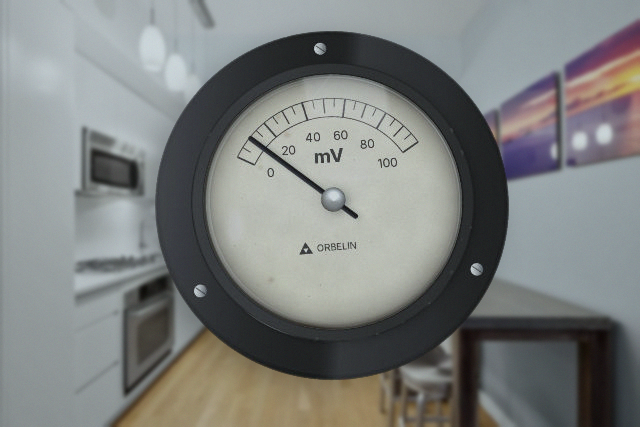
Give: 10 mV
